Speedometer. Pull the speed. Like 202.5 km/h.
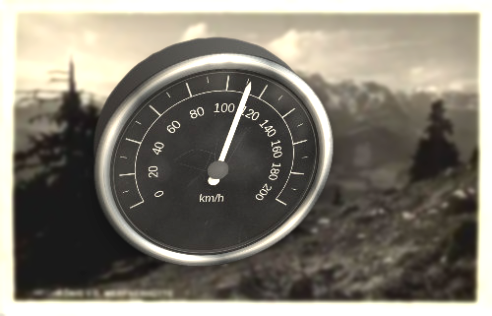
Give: 110 km/h
